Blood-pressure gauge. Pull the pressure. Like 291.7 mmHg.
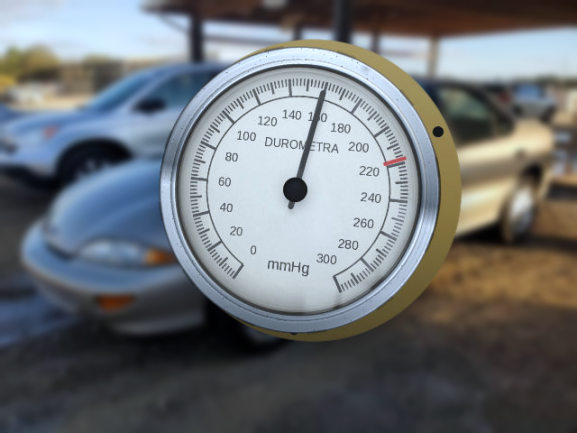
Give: 160 mmHg
